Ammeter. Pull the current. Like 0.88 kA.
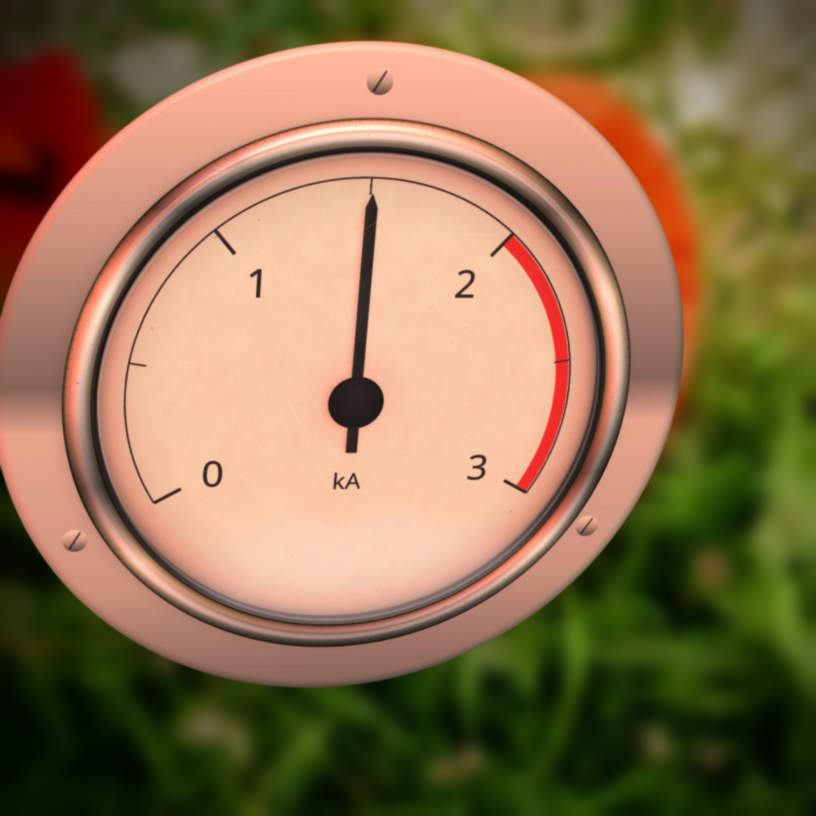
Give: 1.5 kA
